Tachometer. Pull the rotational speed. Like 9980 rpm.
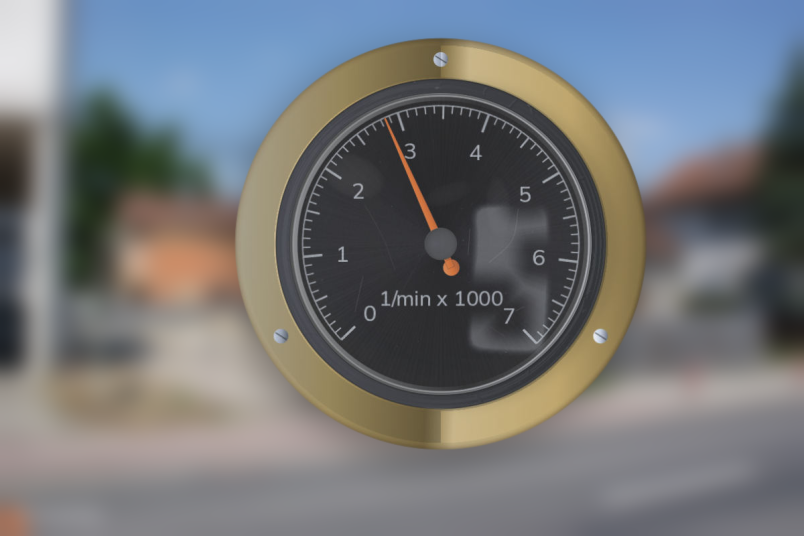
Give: 2850 rpm
